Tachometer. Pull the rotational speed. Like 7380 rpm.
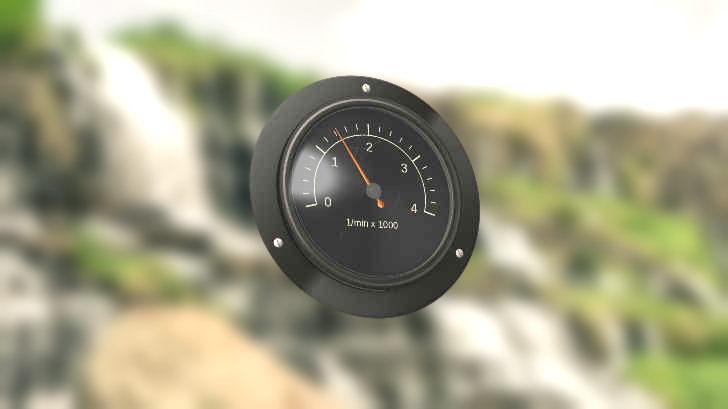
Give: 1400 rpm
